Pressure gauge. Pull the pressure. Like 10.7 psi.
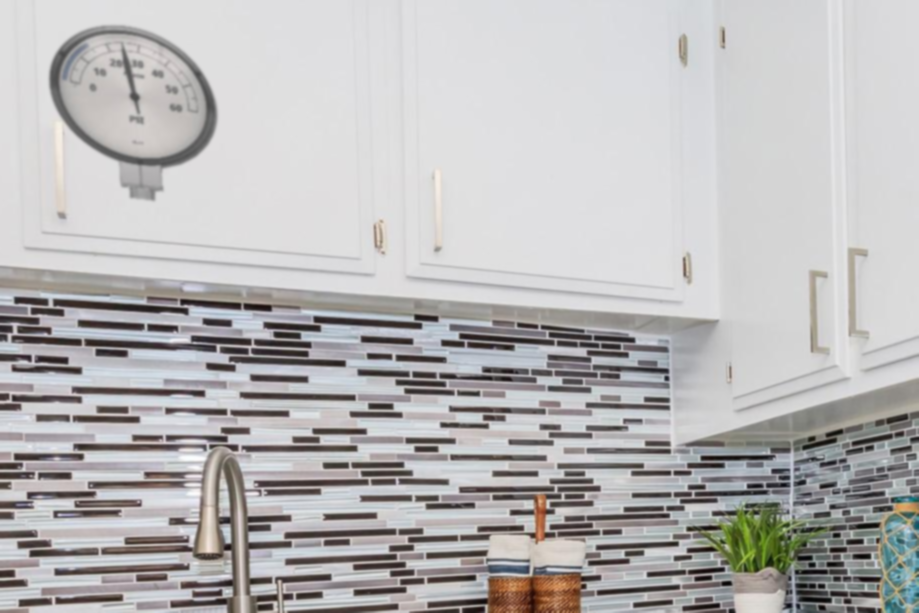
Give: 25 psi
